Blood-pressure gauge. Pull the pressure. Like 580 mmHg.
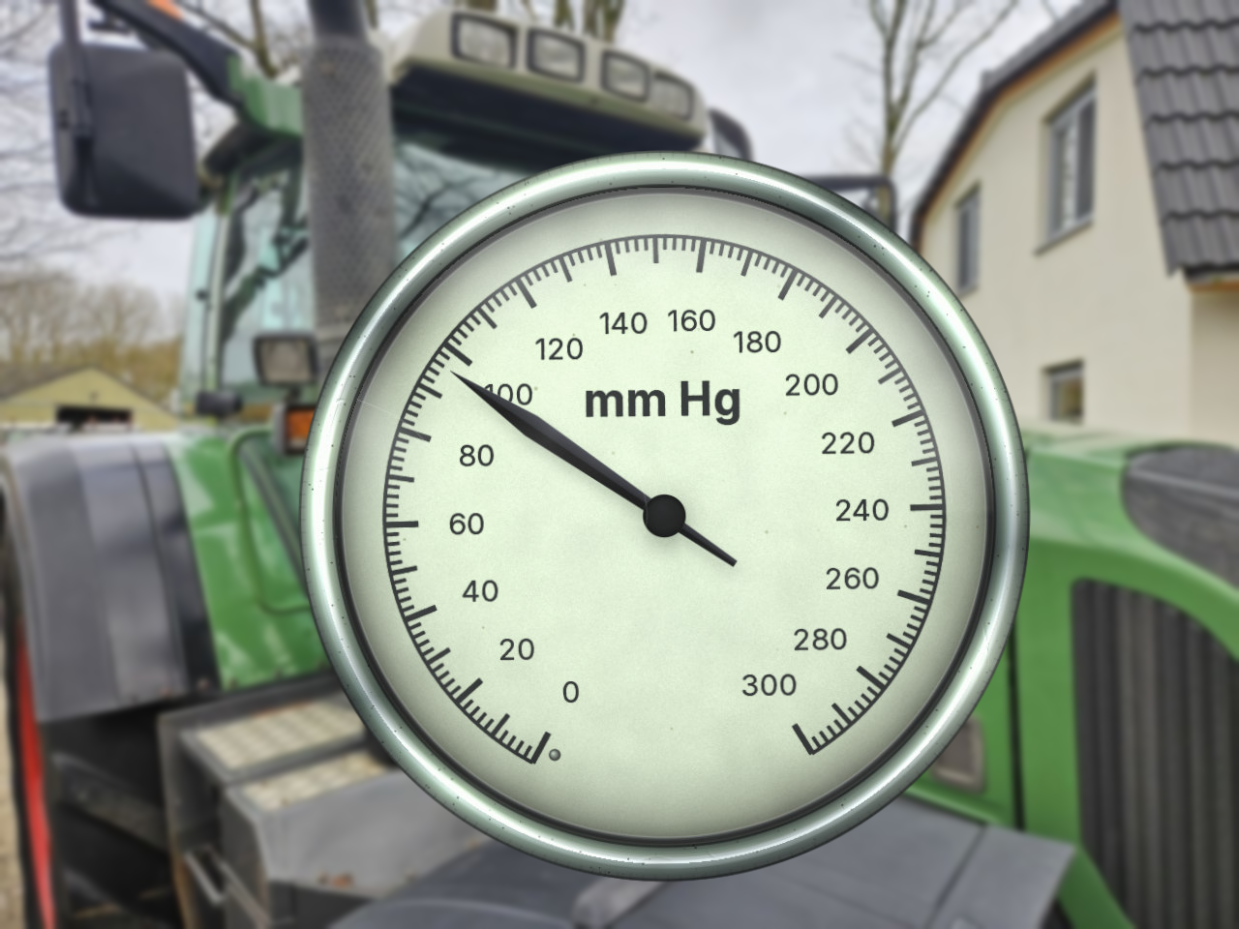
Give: 96 mmHg
